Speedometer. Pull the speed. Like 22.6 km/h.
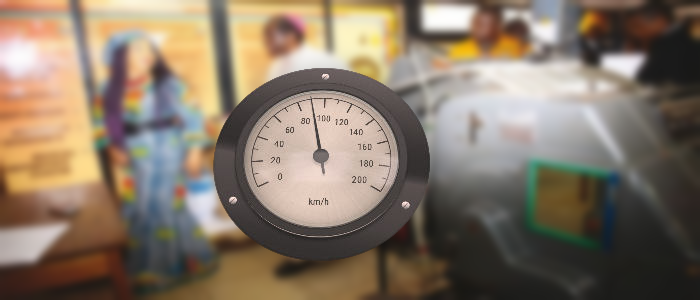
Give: 90 km/h
